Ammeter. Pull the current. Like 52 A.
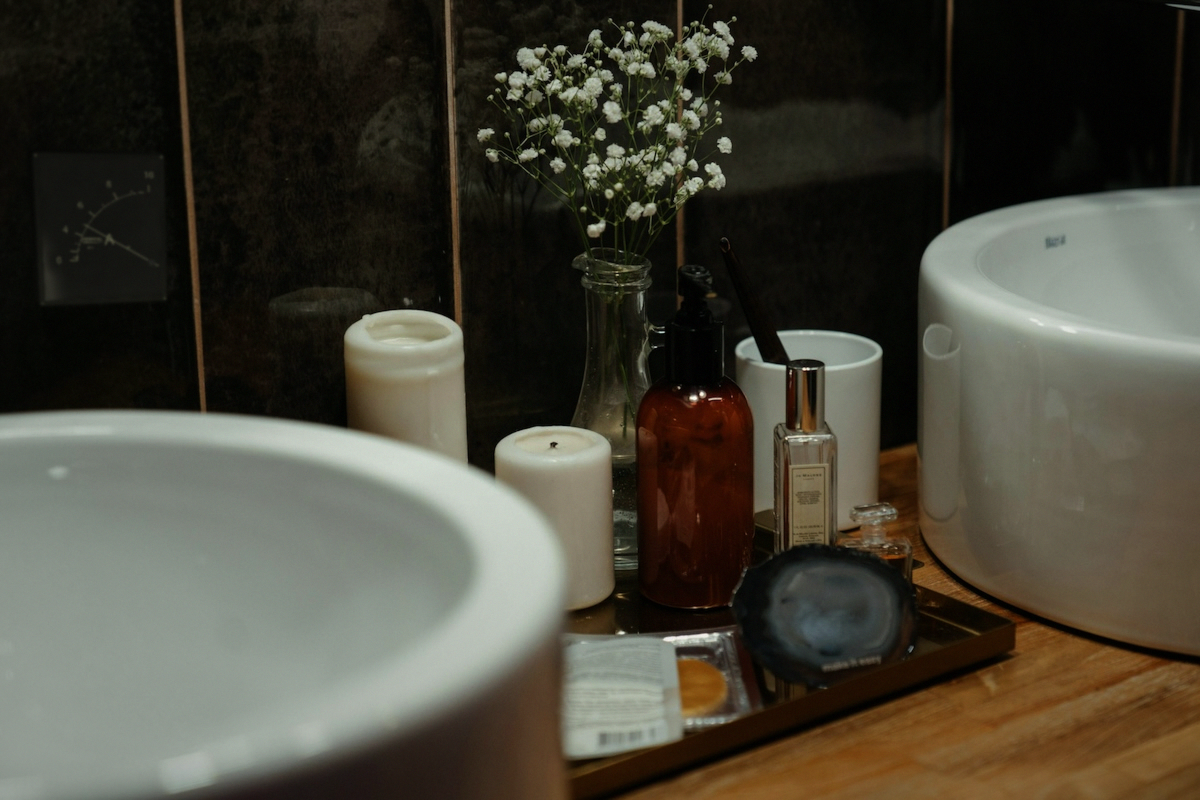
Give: 5 A
